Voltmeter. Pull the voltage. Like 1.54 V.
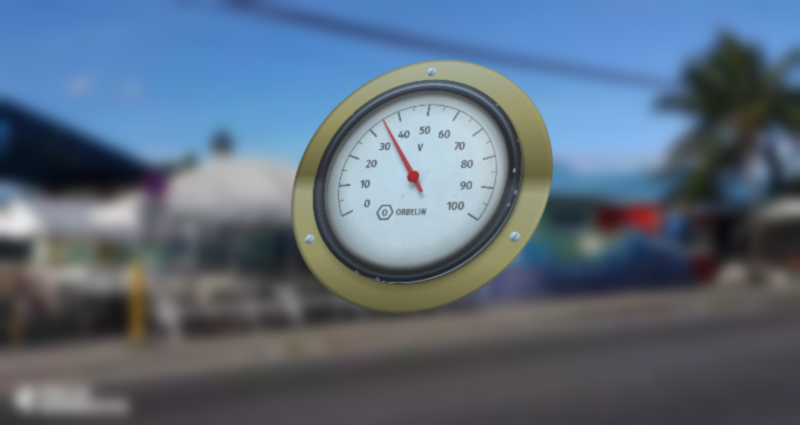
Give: 35 V
